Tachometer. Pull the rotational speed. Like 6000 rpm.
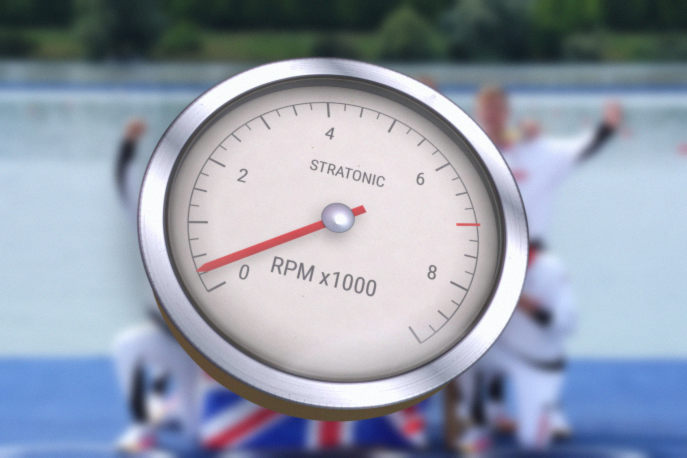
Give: 250 rpm
